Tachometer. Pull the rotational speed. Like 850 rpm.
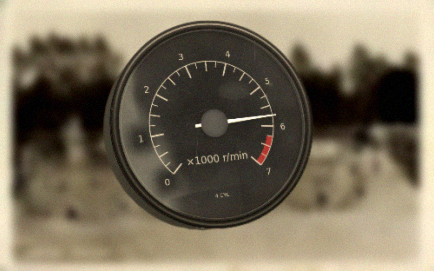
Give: 5750 rpm
